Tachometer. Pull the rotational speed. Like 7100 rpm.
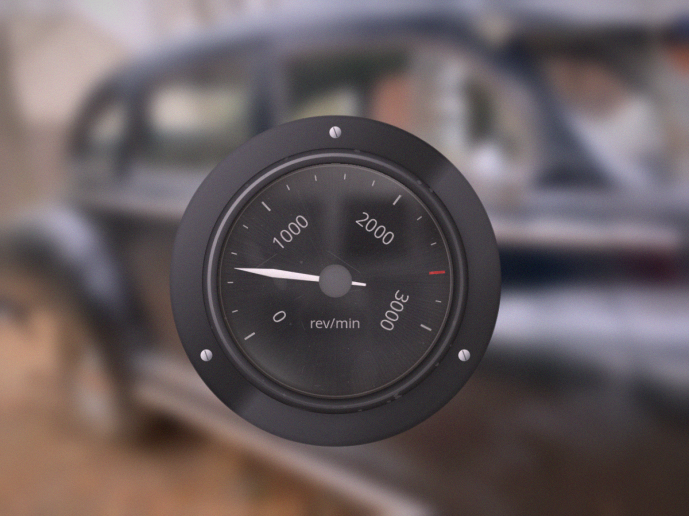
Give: 500 rpm
